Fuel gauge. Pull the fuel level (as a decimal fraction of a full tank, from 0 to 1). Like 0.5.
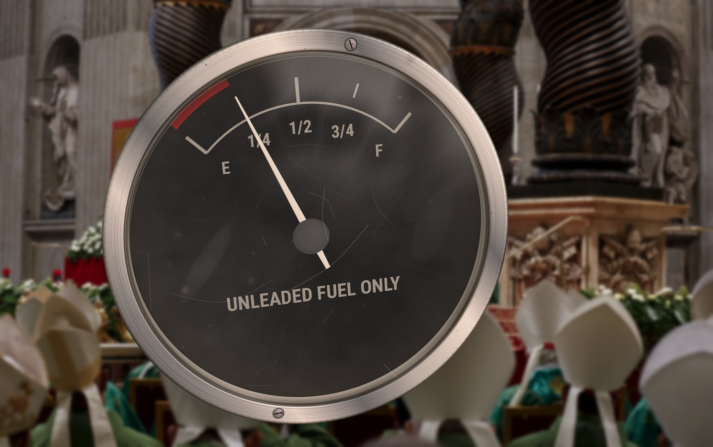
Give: 0.25
